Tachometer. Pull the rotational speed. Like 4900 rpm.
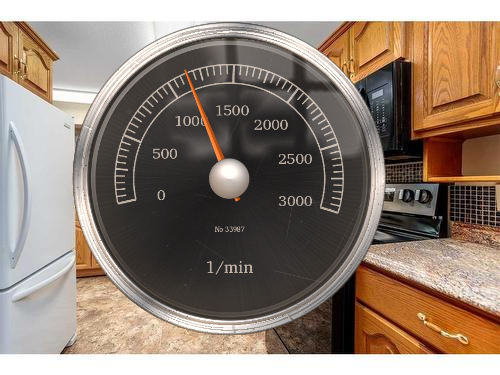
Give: 1150 rpm
